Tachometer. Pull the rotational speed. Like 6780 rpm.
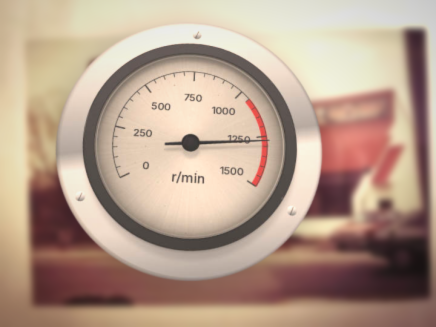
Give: 1275 rpm
